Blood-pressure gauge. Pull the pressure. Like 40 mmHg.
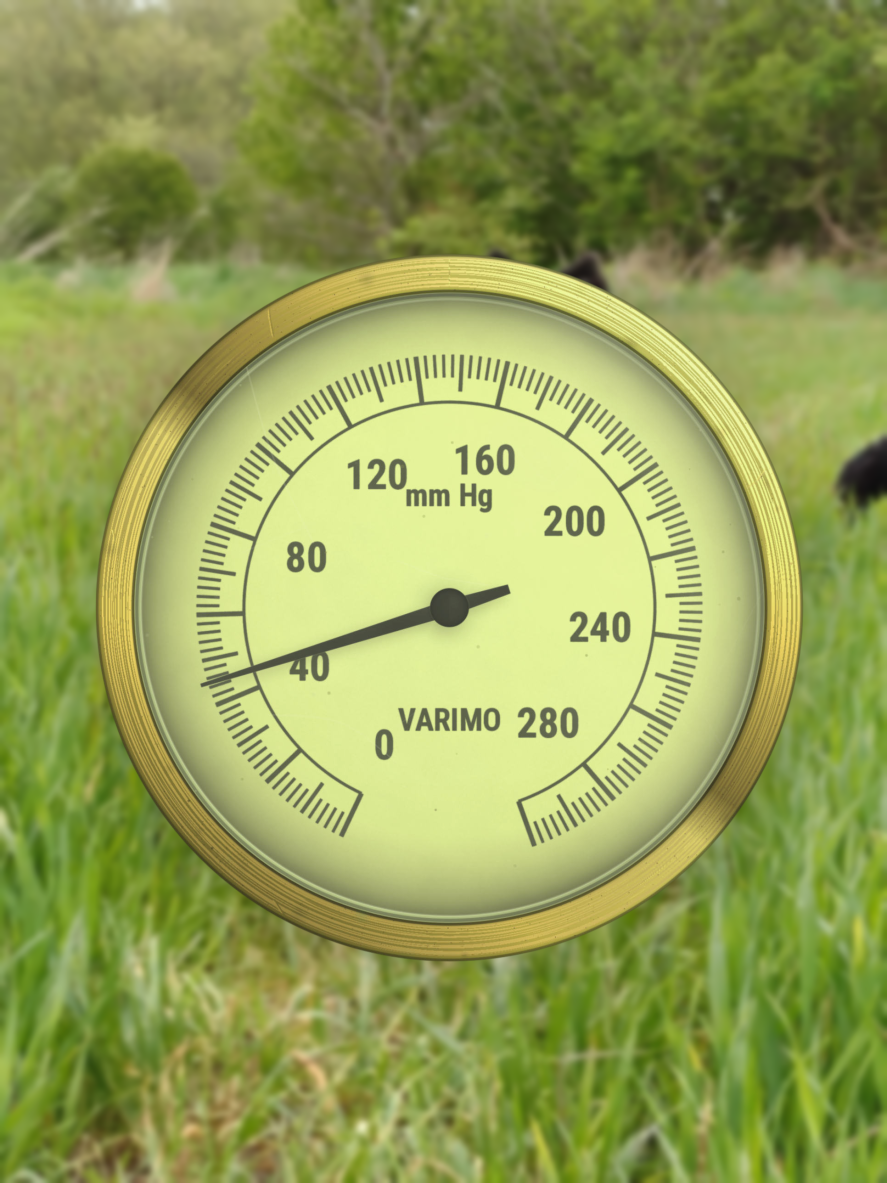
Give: 45 mmHg
